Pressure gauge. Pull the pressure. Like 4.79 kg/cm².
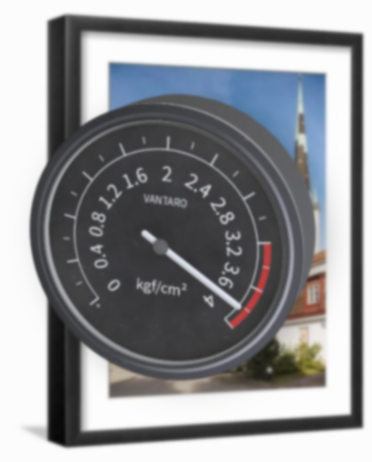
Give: 3.8 kg/cm²
